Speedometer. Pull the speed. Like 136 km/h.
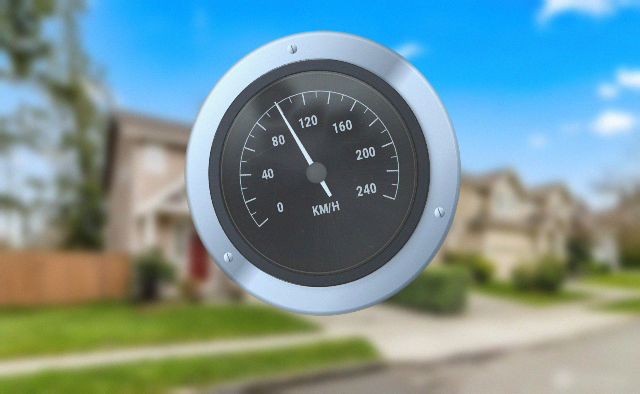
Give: 100 km/h
